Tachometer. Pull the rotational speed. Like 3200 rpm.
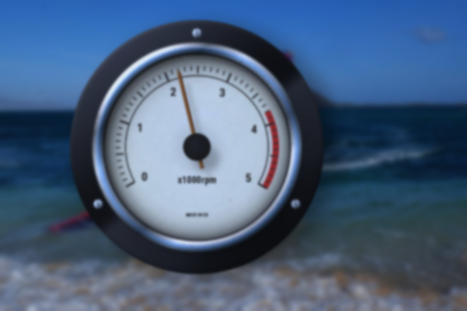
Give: 2200 rpm
